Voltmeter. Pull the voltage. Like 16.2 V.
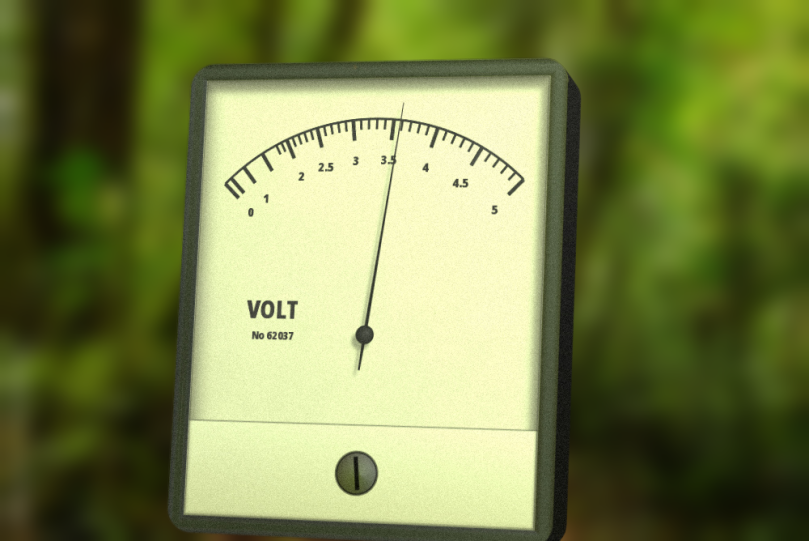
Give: 3.6 V
